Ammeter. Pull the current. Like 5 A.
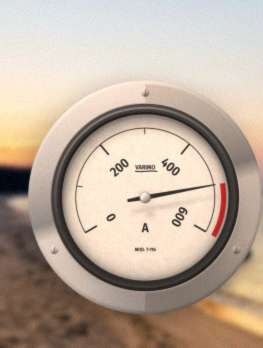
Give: 500 A
